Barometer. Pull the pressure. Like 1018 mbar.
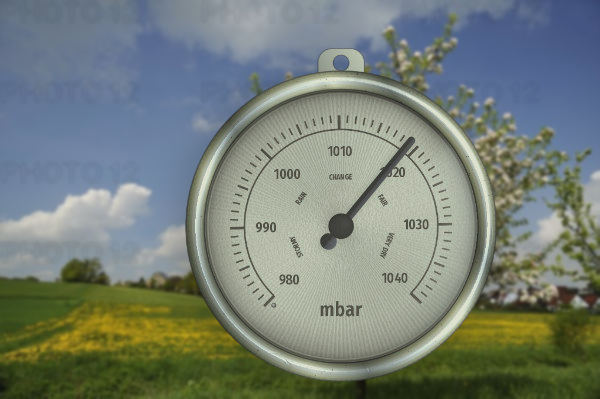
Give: 1019 mbar
